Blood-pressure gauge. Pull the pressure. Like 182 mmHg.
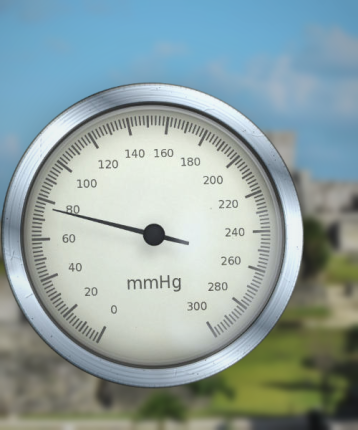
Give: 76 mmHg
